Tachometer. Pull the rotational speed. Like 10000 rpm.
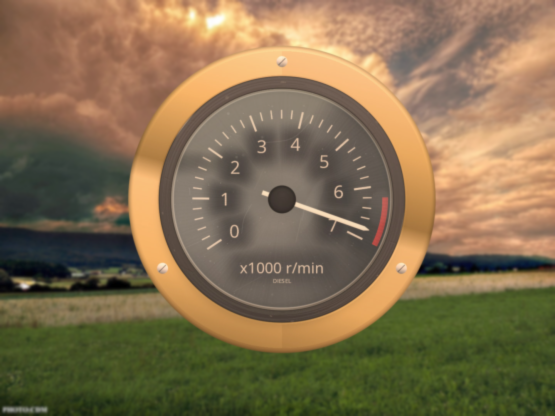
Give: 6800 rpm
